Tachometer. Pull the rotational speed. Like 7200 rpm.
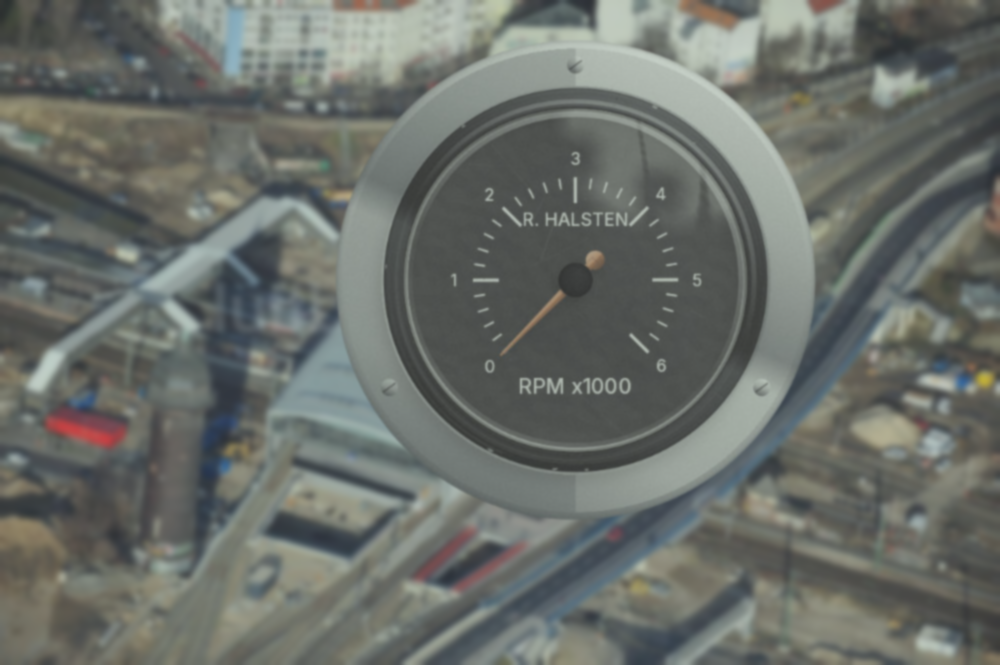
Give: 0 rpm
